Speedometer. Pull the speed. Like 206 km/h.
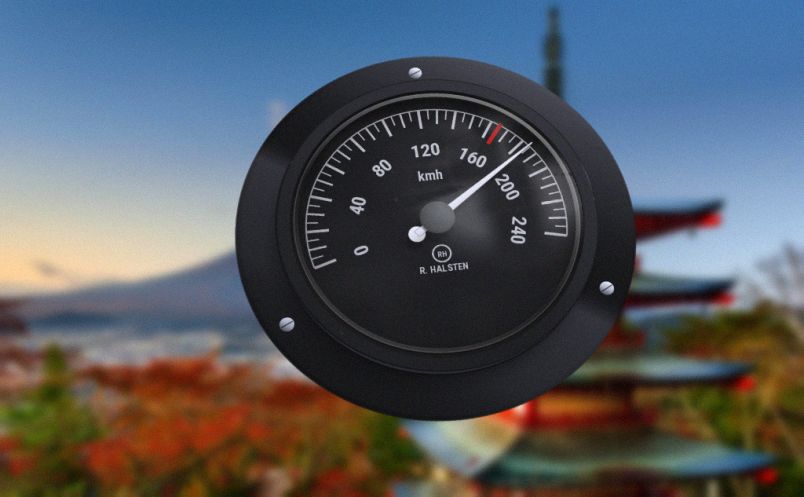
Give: 185 km/h
